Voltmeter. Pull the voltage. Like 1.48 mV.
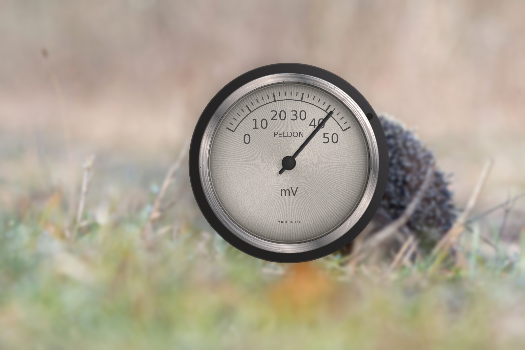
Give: 42 mV
